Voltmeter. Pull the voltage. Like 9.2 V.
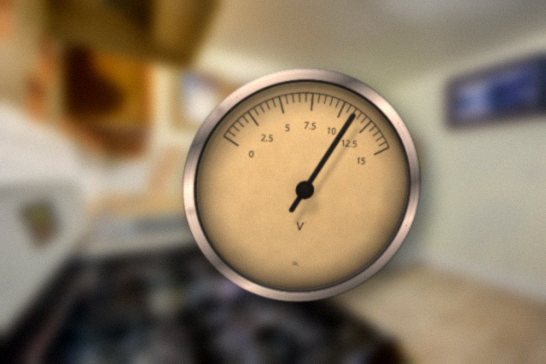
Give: 11 V
